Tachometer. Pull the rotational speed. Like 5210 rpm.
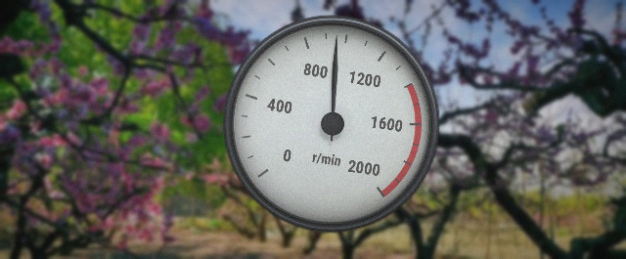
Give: 950 rpm
